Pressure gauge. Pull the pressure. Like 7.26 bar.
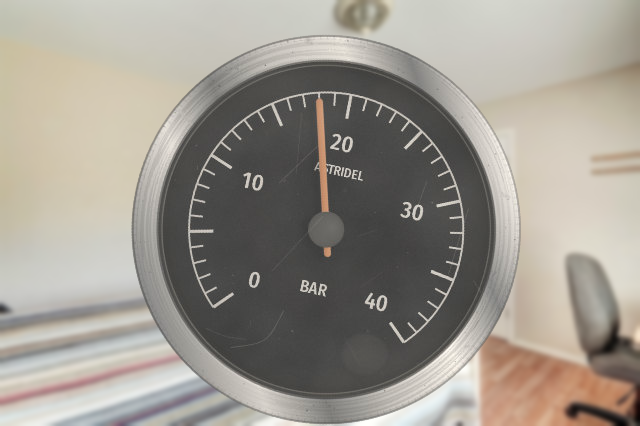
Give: 18 bar
